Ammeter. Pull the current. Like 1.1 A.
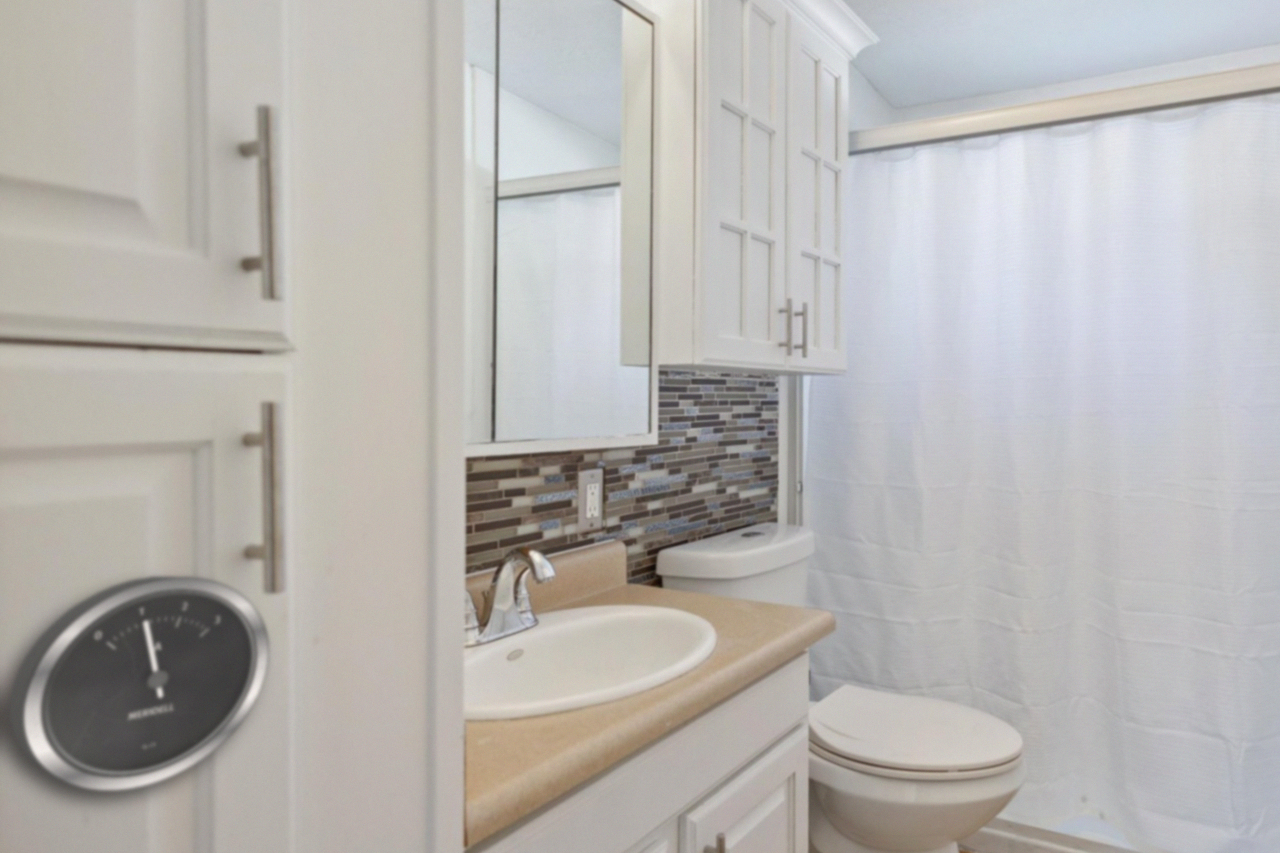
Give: 1 A
